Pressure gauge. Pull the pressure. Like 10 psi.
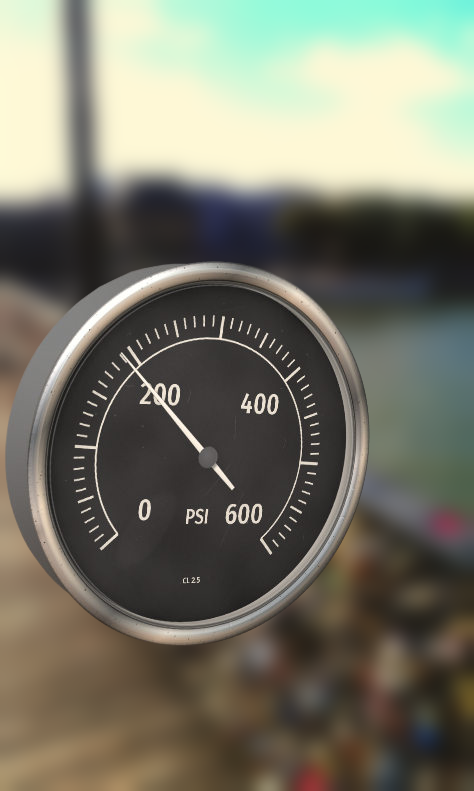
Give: 190 psi
